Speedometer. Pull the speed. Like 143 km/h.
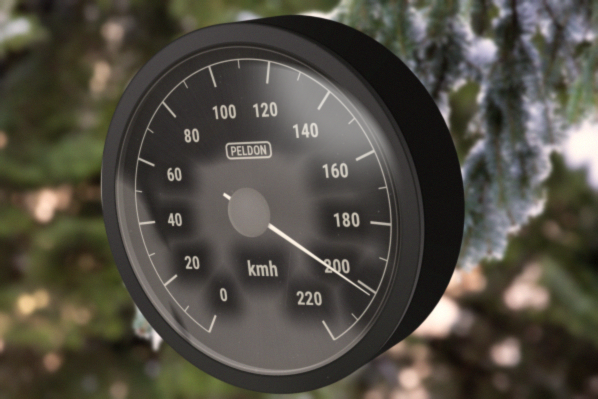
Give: 200 km/h
